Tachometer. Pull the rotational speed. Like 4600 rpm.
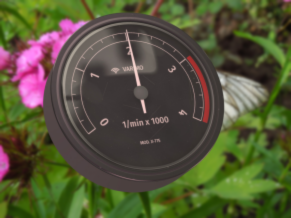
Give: 2000 rpm
